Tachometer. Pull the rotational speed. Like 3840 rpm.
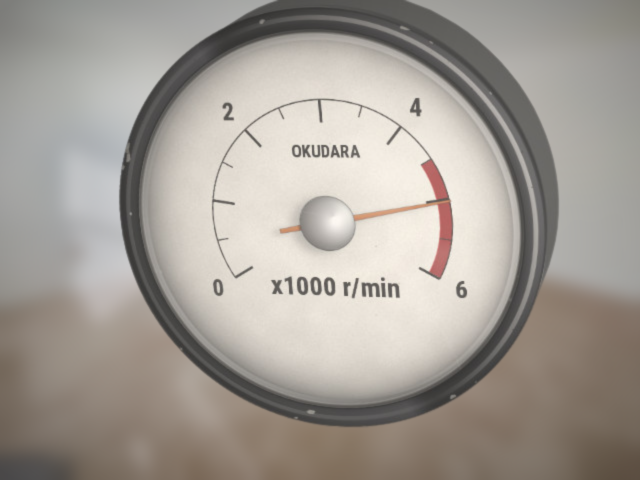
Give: 5000 rpm
